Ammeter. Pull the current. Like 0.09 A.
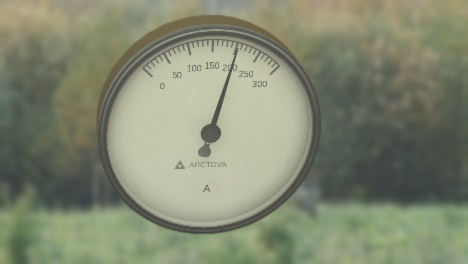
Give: 200 A
